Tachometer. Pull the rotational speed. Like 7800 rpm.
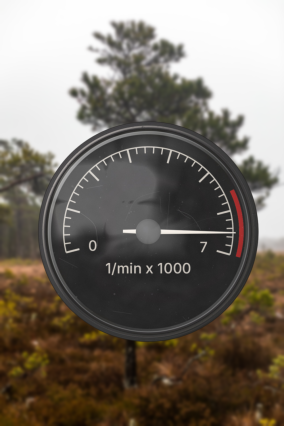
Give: 6500 rpm
